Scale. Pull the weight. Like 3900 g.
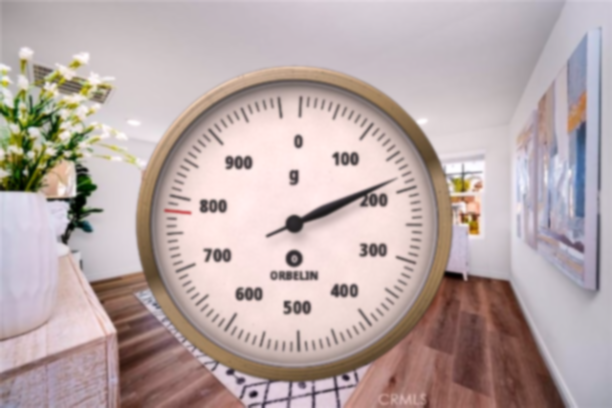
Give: 180 g
